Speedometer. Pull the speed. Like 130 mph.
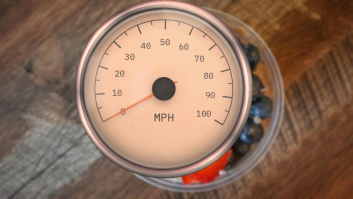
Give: 0 mph
